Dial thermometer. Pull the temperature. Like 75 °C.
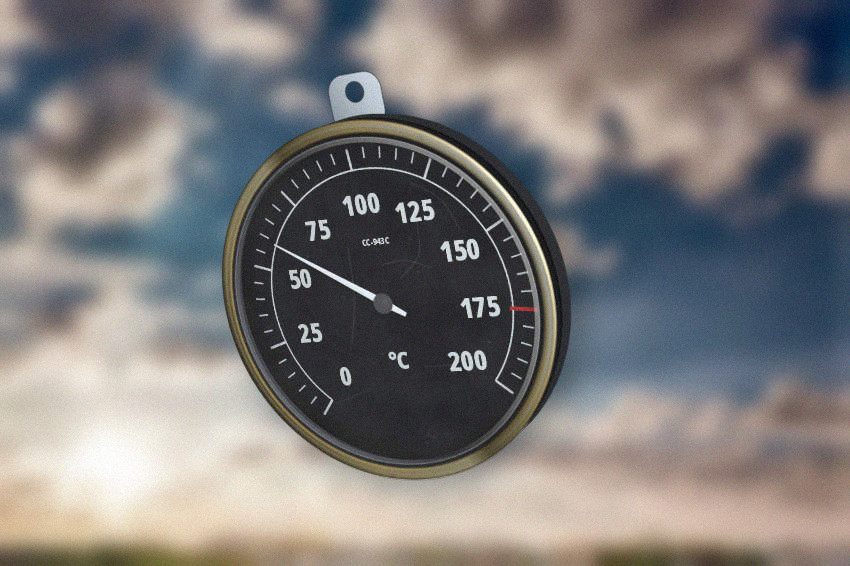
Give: 60 °C
